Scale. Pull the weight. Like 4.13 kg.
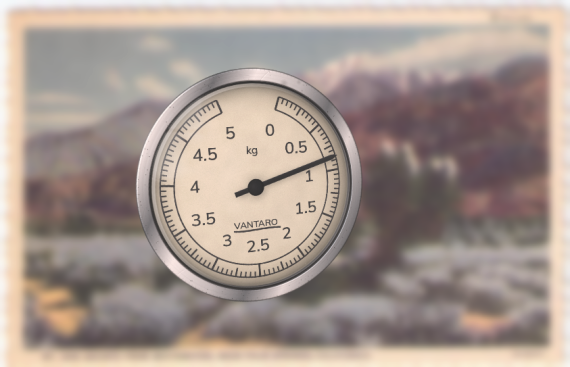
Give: 0.85 kg
